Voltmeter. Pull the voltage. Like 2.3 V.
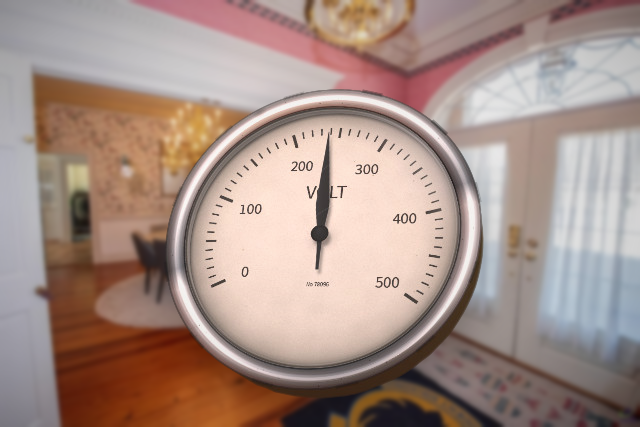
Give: 240 V
